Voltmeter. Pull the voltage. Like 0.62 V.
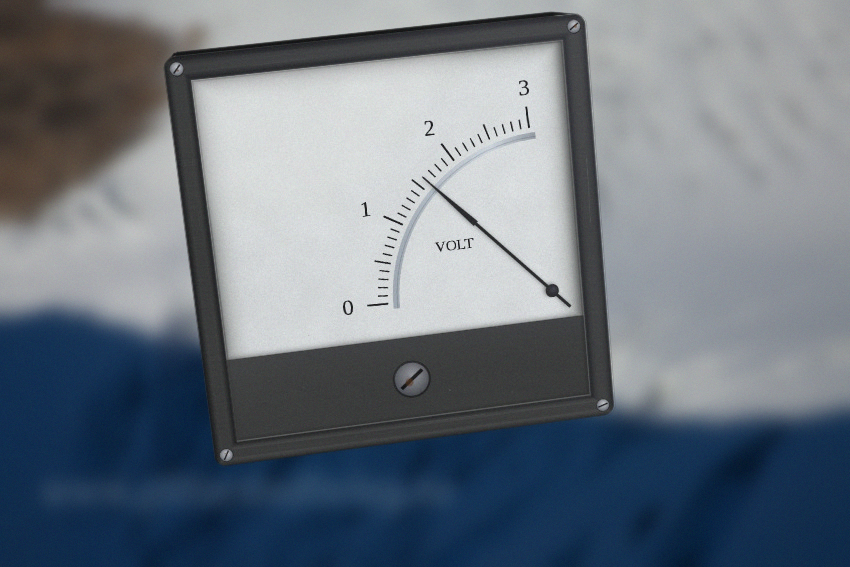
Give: 1.6 V
